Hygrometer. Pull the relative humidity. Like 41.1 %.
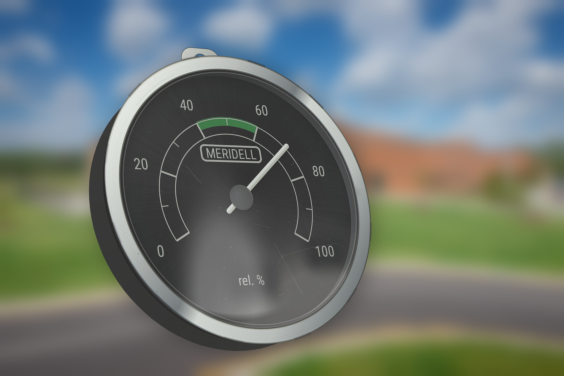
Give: 70 %
